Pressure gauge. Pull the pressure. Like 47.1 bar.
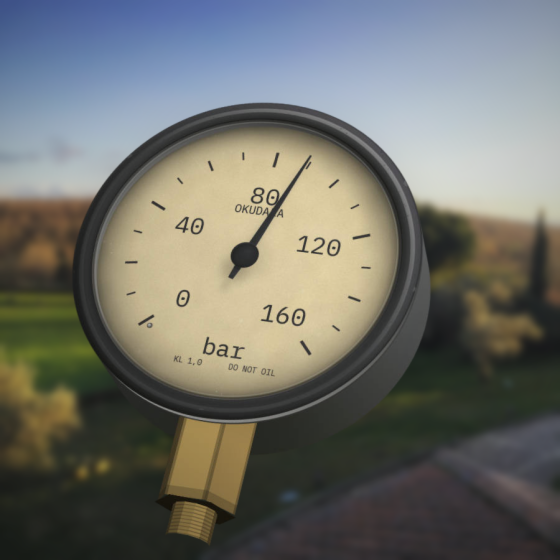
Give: 90 bar
